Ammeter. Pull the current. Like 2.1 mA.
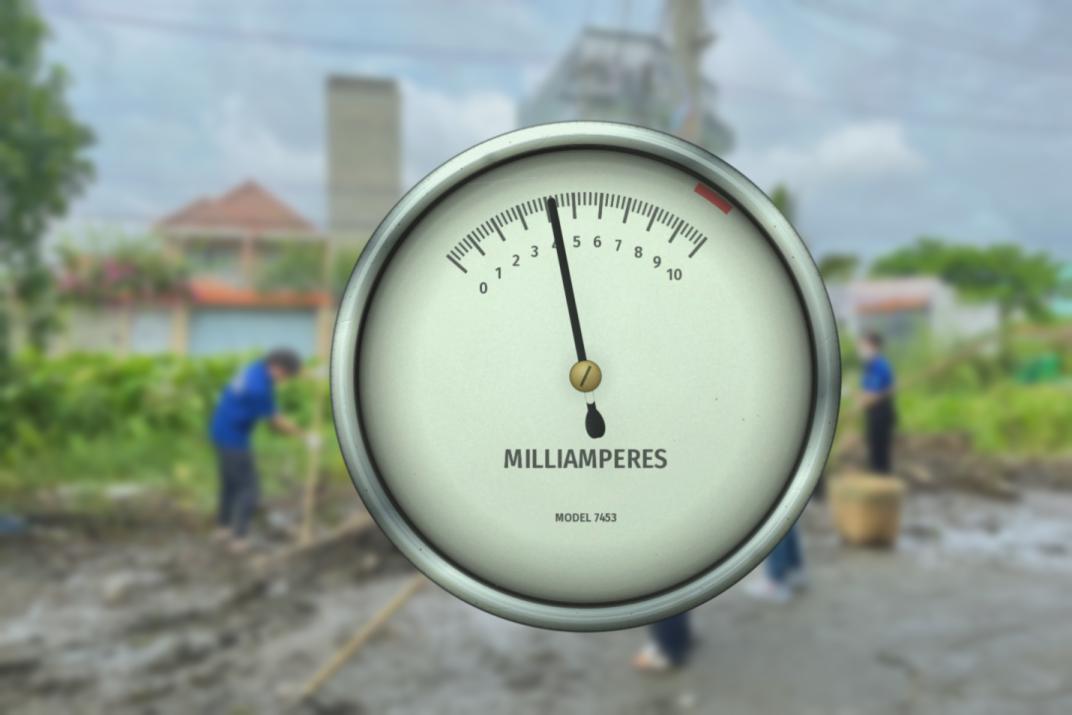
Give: 4.2 mA
